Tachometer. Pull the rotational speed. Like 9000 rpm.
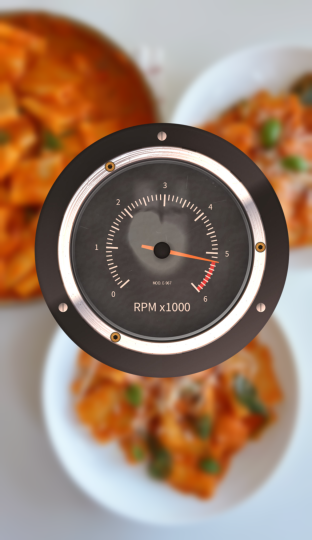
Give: 5200 rpm
